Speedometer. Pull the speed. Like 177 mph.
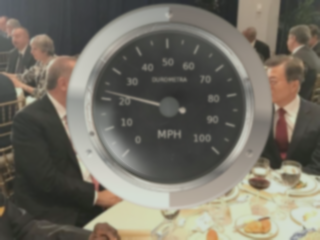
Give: 22.5 mph
